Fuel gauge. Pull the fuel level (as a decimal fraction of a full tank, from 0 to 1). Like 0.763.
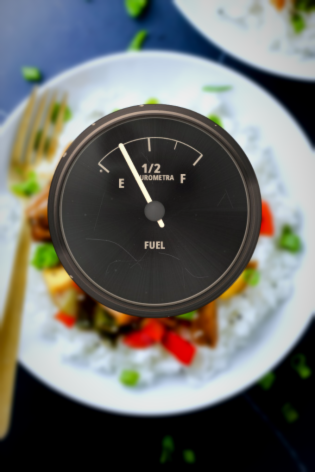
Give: 0.25
